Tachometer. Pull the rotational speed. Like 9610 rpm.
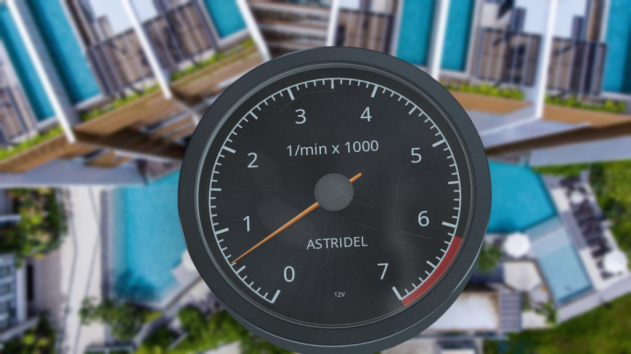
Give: 600 rpm
